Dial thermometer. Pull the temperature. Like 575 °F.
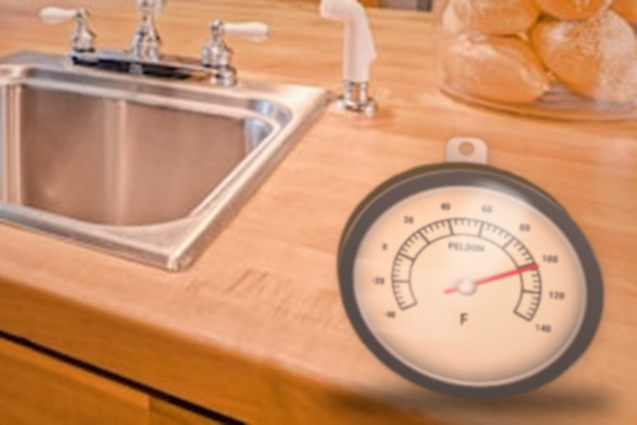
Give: 100 °F
